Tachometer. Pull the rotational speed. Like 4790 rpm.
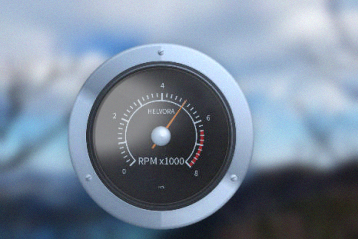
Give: 5000 rpm
